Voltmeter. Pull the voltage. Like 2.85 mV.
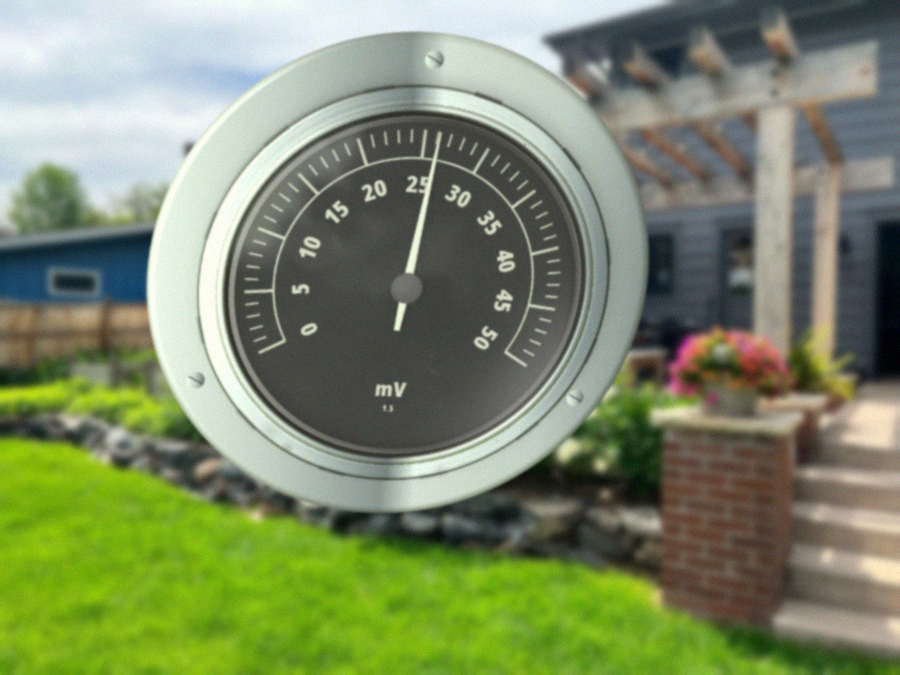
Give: 26 mV
